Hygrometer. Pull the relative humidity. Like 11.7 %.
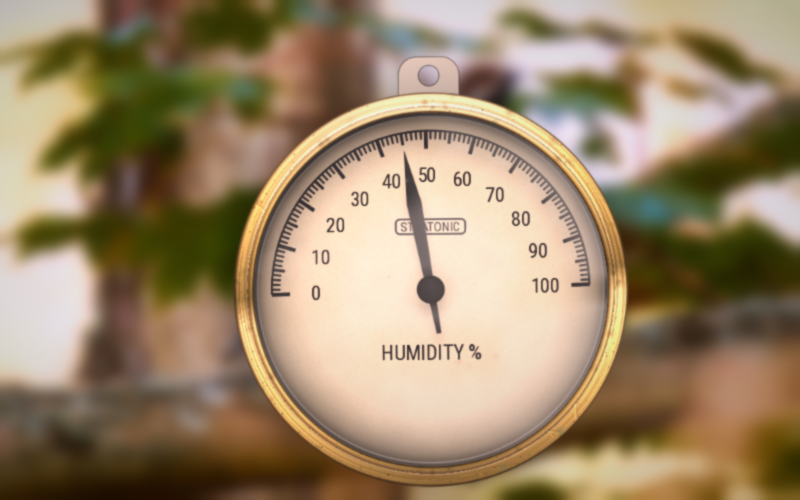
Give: 45 %
